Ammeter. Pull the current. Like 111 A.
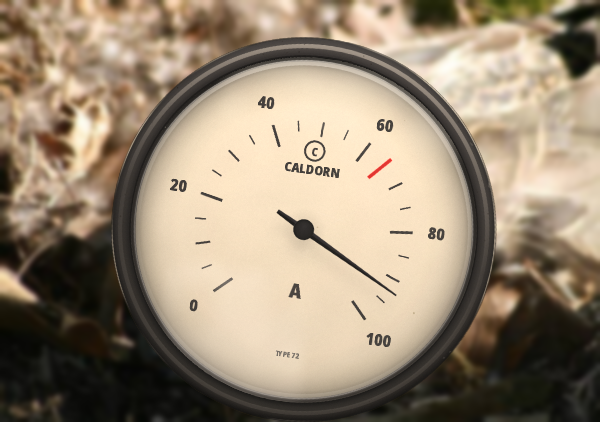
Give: 92.5 A
